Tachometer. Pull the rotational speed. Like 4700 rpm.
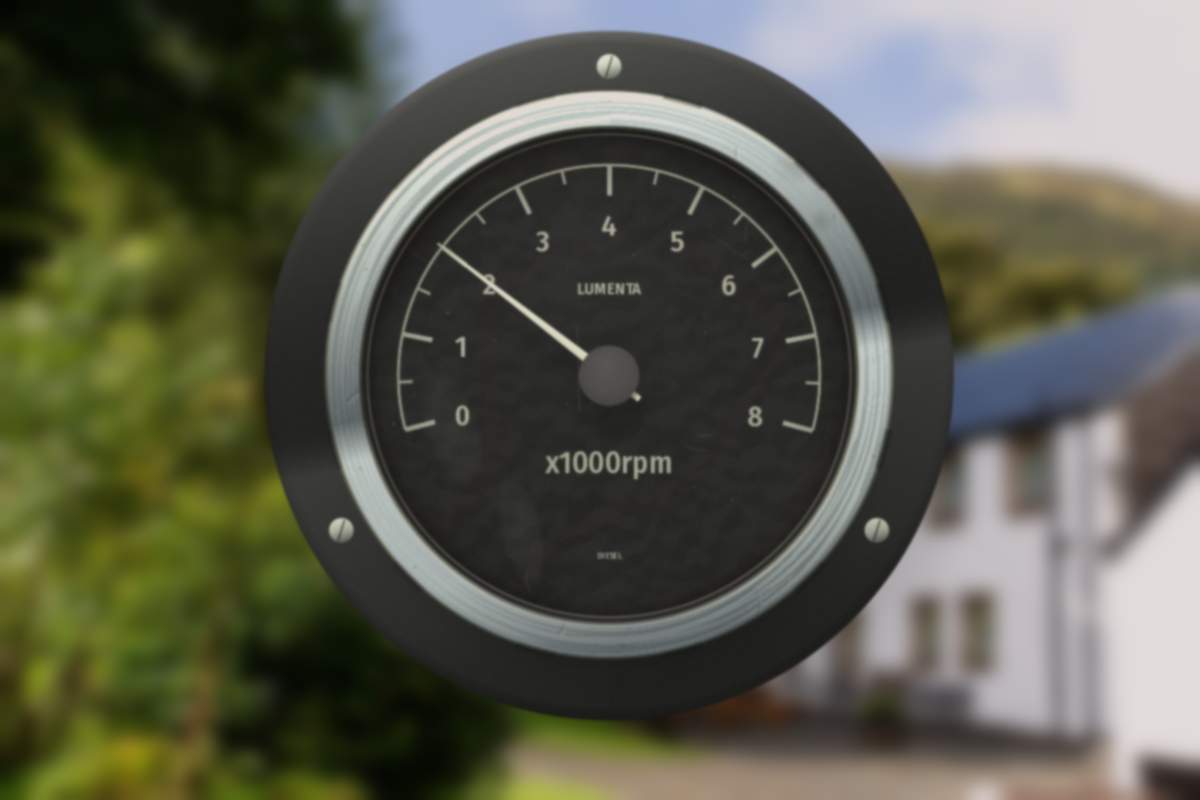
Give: 2000 rpm
